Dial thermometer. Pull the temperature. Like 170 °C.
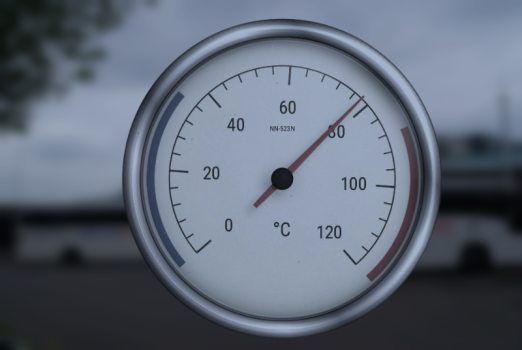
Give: 78 °C
